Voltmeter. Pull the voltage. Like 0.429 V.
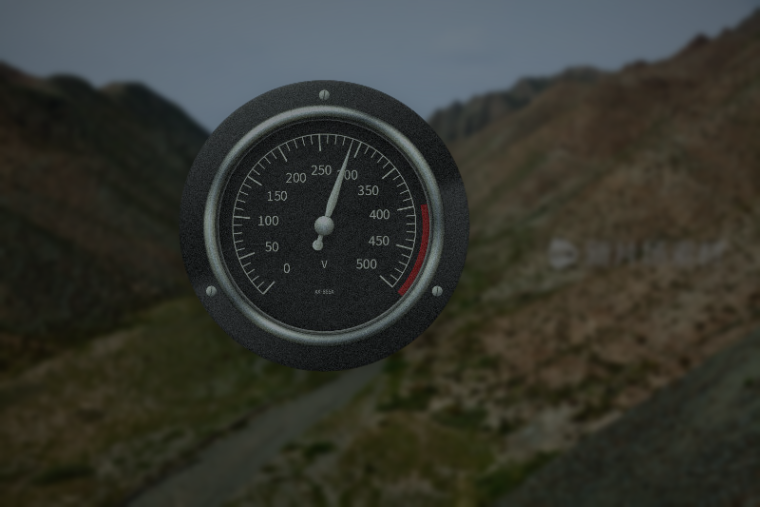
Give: 290 V
